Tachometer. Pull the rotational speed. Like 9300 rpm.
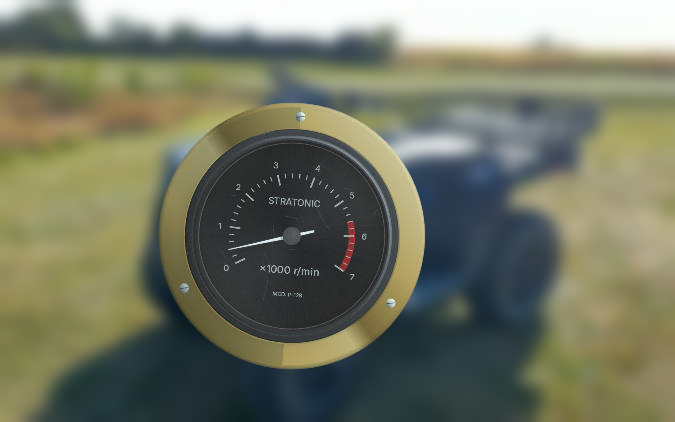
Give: 400 rpm
